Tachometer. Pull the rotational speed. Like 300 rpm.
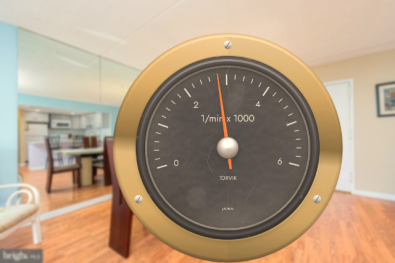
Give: 2800 rpm
